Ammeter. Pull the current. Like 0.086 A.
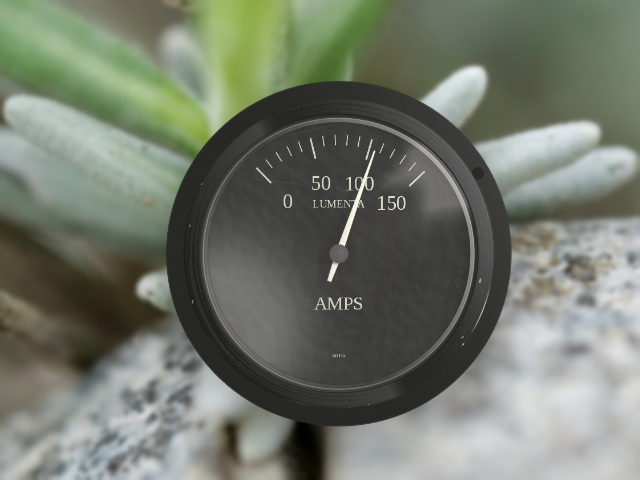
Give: 105 A
